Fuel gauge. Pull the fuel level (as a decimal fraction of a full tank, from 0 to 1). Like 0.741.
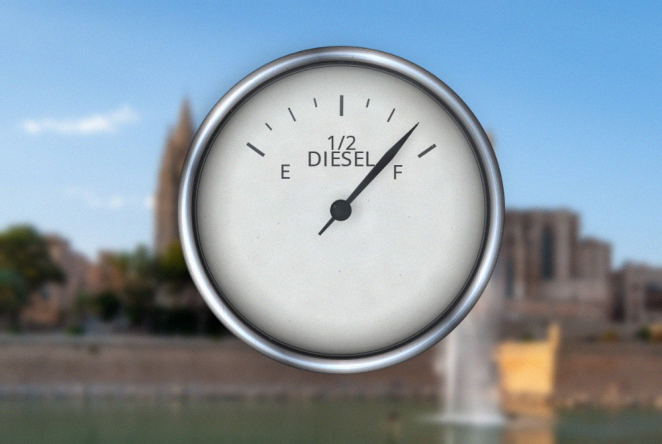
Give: 0.875
